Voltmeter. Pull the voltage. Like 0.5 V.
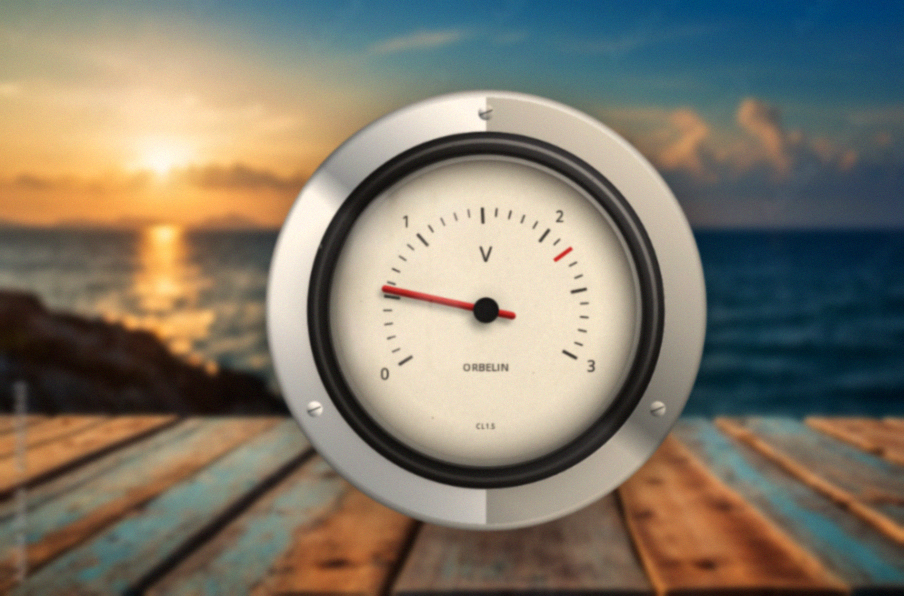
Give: 0.55 V
